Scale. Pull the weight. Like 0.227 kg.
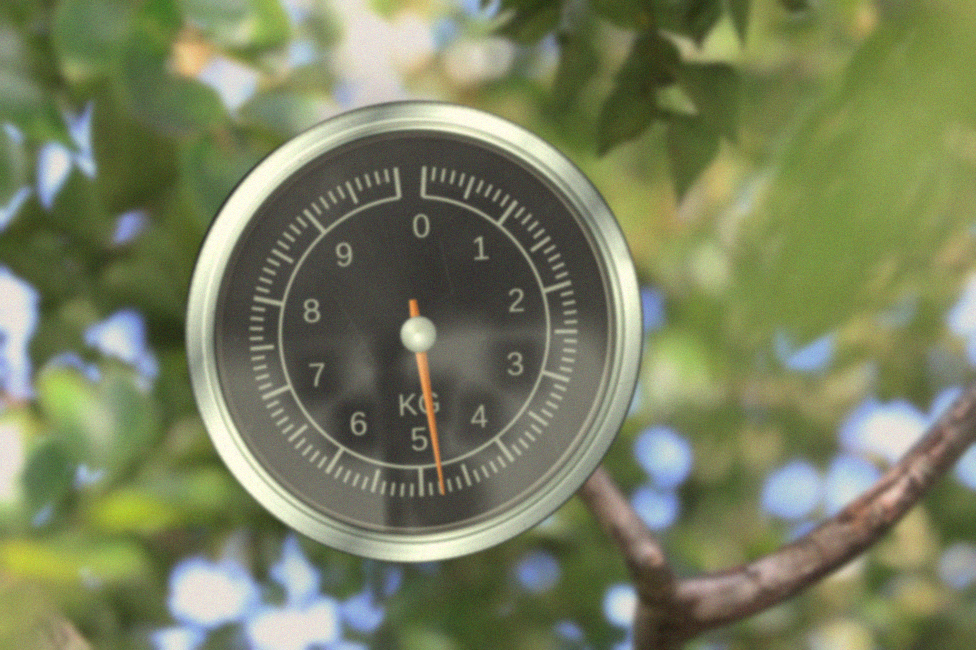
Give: 4.8 kg
